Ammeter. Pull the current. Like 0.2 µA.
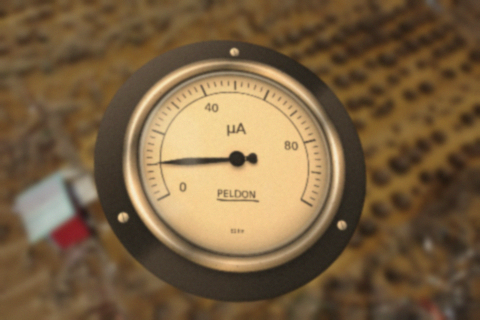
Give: 10 µA
